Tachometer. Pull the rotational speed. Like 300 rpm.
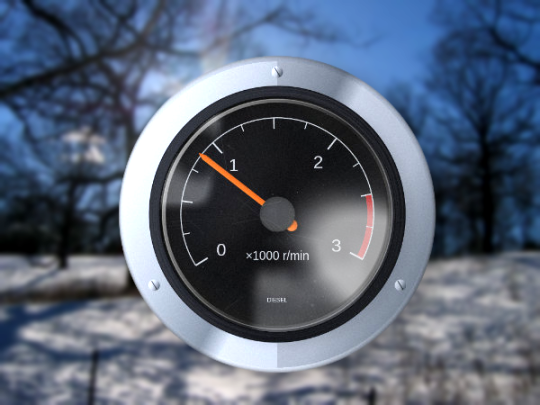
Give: 875 rpm
